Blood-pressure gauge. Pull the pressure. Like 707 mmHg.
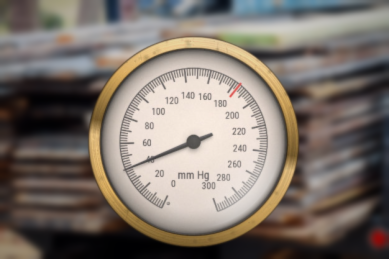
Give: 40 mmHg
